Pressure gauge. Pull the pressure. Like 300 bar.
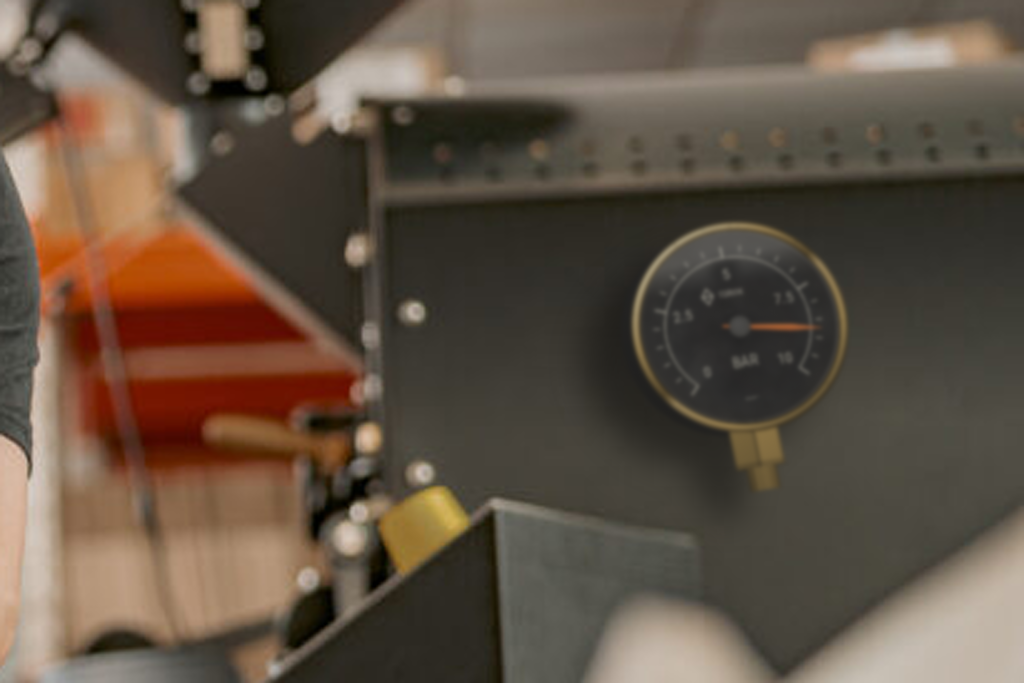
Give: 8.75 bar
